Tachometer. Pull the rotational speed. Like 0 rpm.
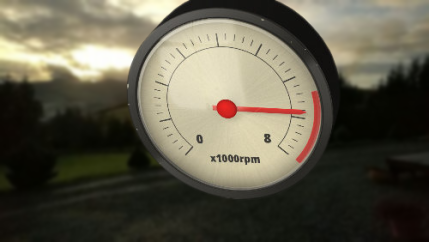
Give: 6800 rpm
